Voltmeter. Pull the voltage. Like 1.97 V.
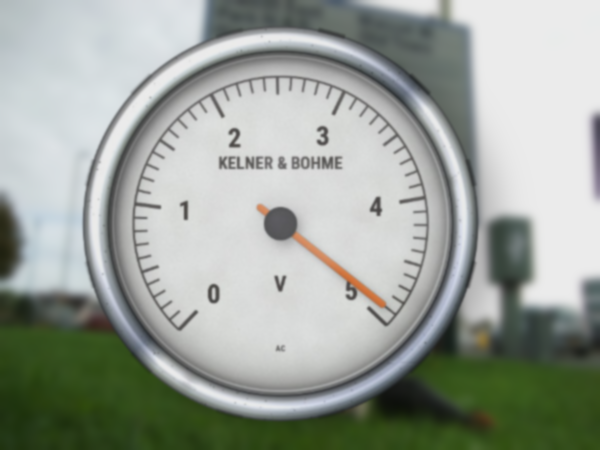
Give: 4.9 V
